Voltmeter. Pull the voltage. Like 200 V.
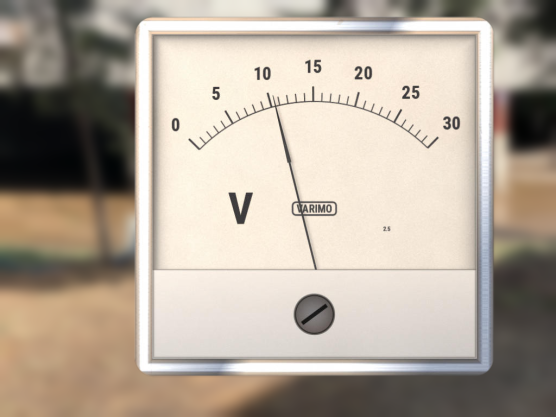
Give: 10.5 V
